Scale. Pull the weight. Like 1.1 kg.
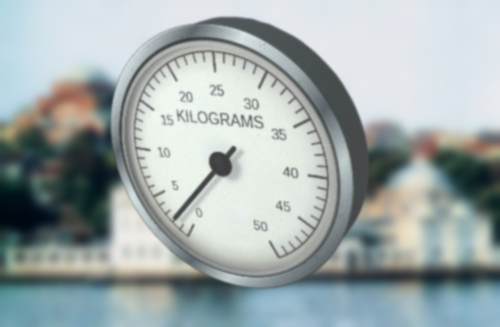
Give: 2 kg
